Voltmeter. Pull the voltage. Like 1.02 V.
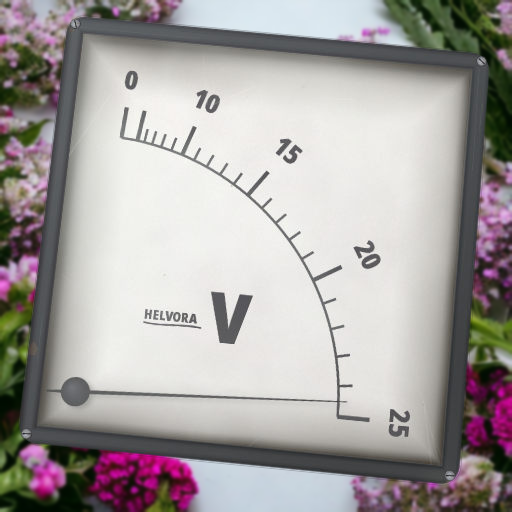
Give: 24.5 V
